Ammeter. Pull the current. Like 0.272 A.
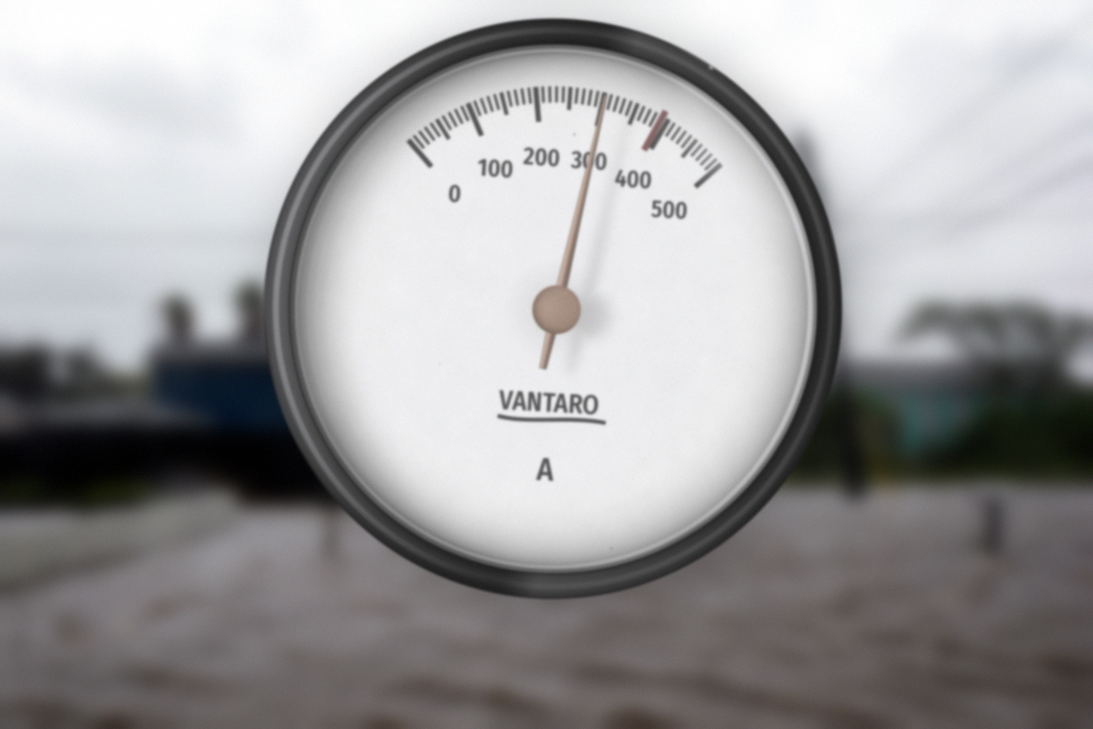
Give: 300 A
